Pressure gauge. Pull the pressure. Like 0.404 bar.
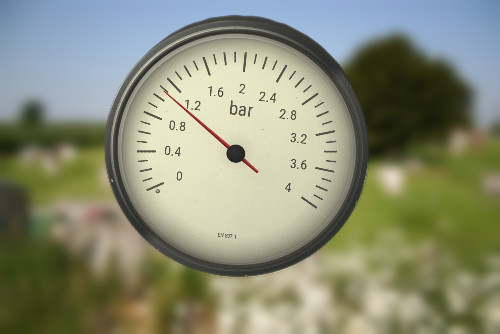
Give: 1.1 bar
